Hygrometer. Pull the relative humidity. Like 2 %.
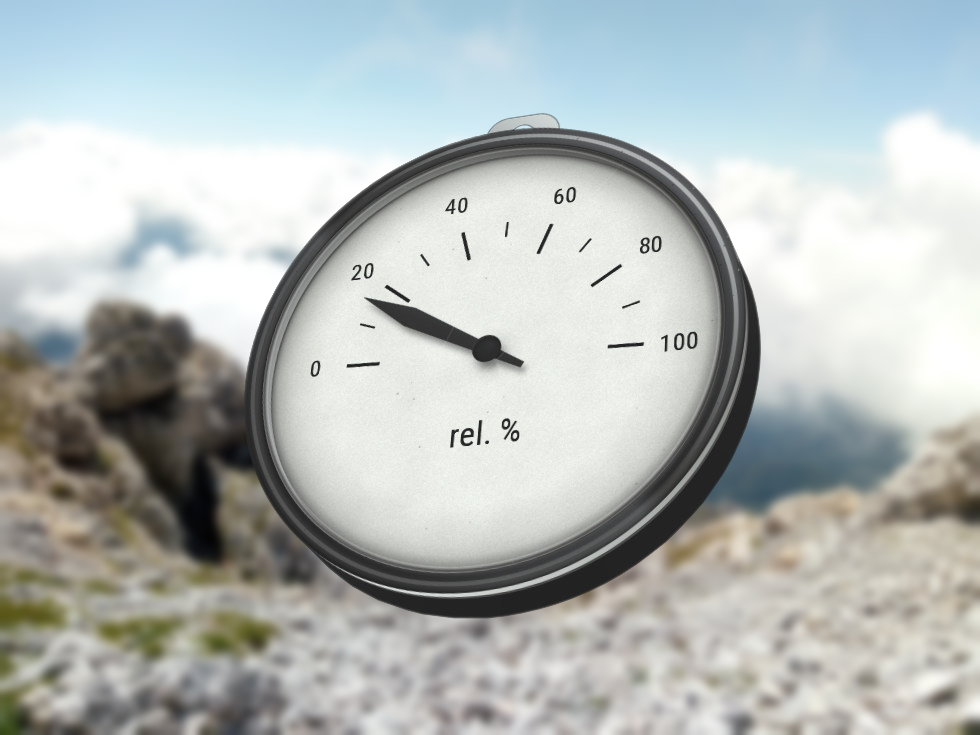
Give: 15 %
